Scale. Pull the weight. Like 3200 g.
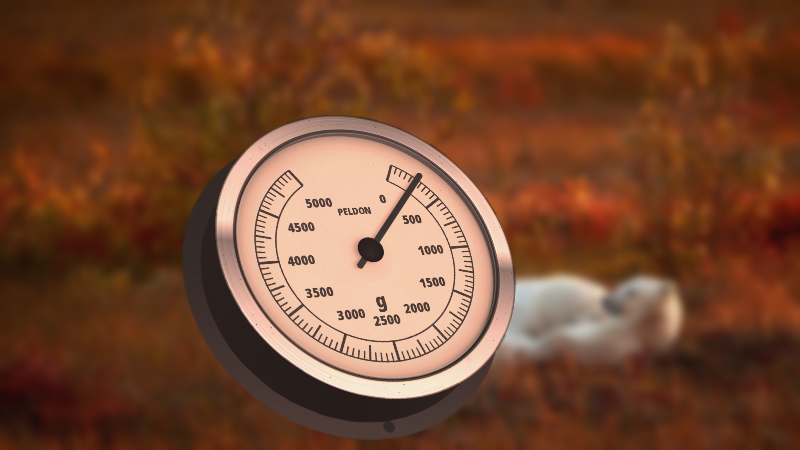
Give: 250 g
